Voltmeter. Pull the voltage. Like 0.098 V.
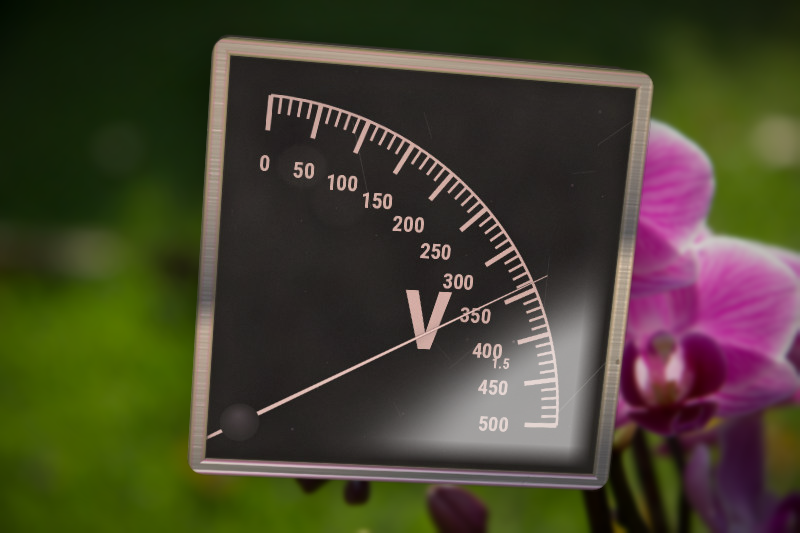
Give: 340 V
